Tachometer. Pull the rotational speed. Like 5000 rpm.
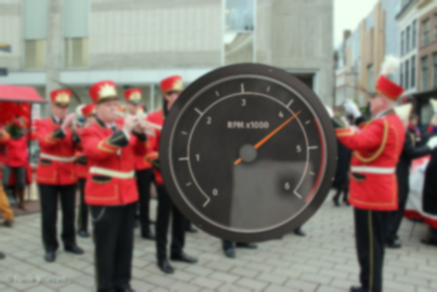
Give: 4250 rpm
